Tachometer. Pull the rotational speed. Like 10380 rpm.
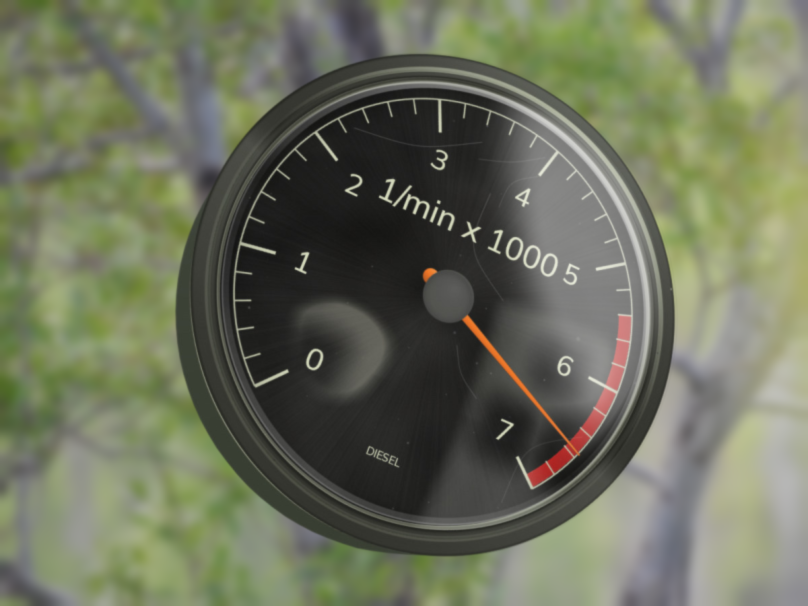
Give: 6600 rpm
